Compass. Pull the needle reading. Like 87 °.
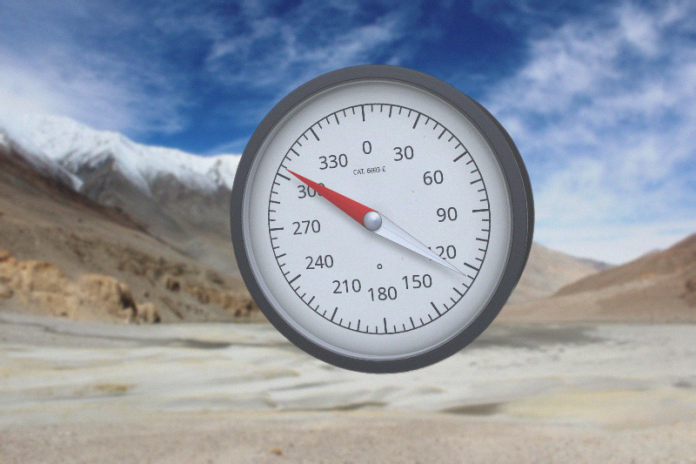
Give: 305 °
